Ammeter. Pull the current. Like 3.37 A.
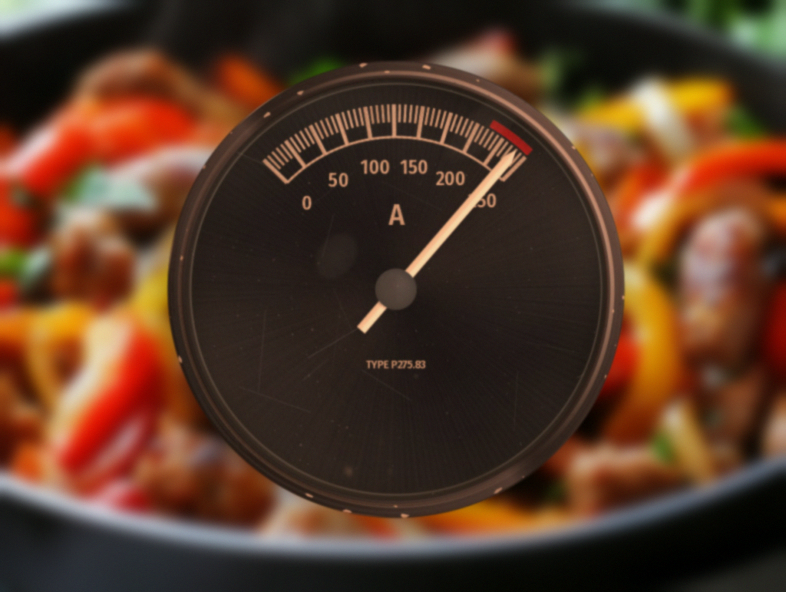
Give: 240 A
